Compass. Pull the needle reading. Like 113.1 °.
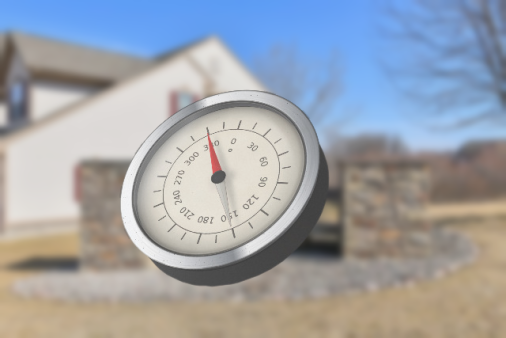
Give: 330 °
